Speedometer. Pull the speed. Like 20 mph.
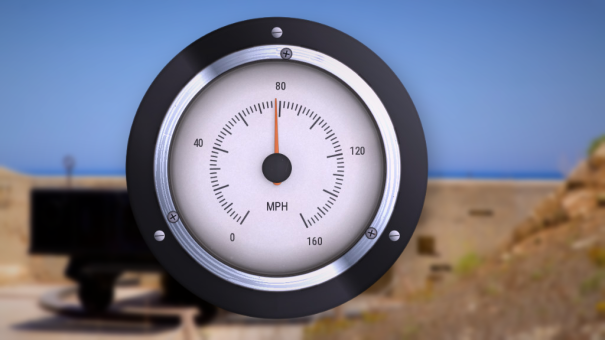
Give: 78 mph
